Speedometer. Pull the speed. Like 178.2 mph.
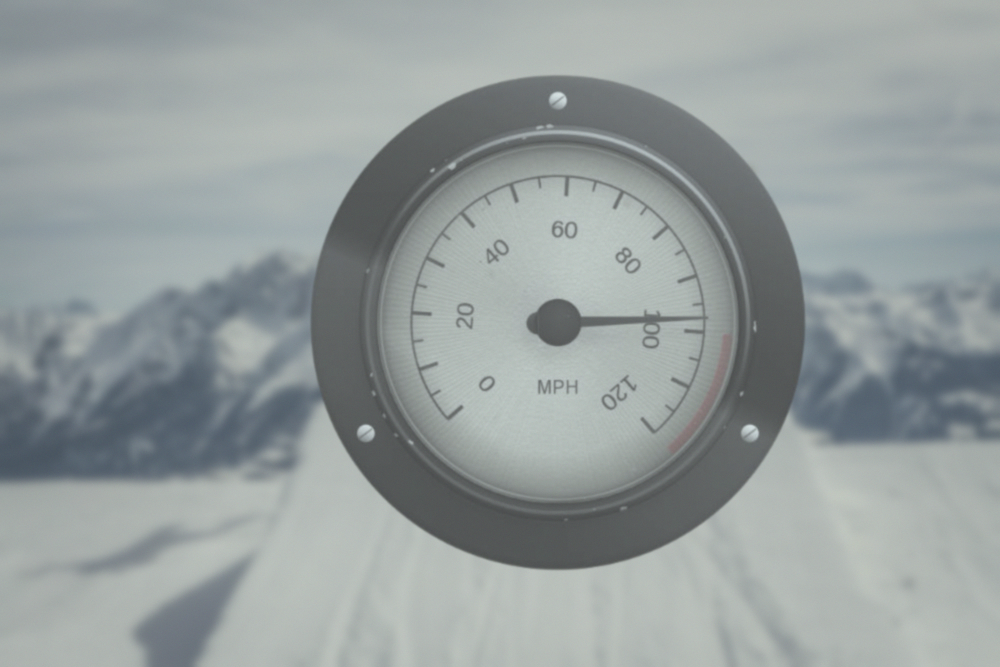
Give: 97.5 mph
